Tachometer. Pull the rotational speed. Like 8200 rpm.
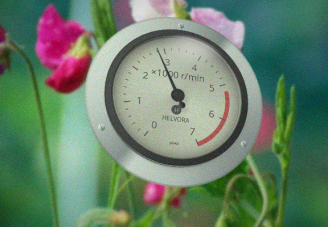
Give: 2800 rpm
